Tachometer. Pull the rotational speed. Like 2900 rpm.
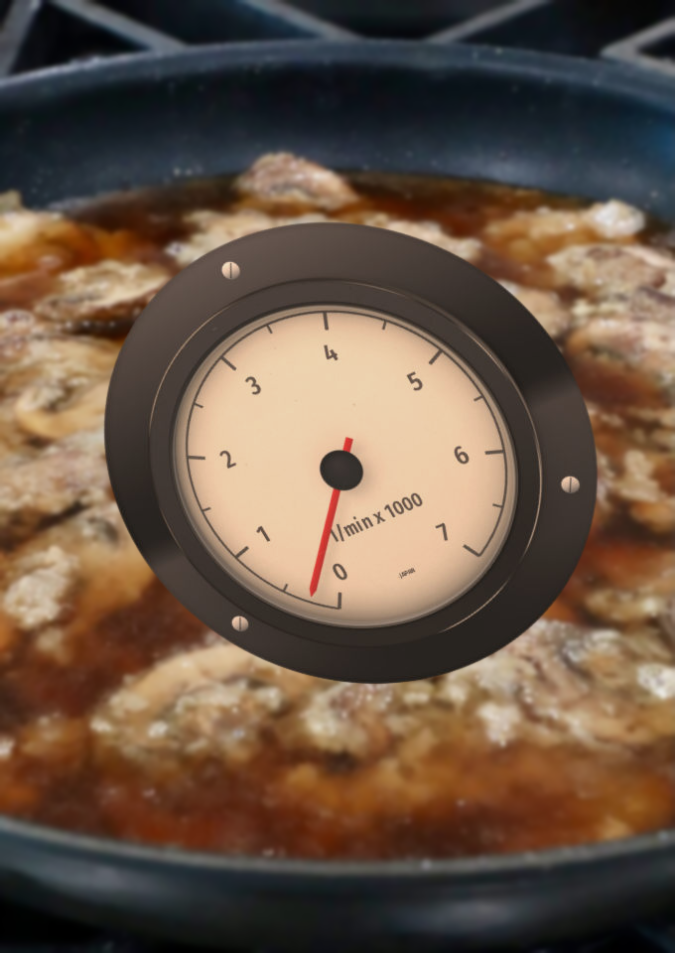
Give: 250 rpm
